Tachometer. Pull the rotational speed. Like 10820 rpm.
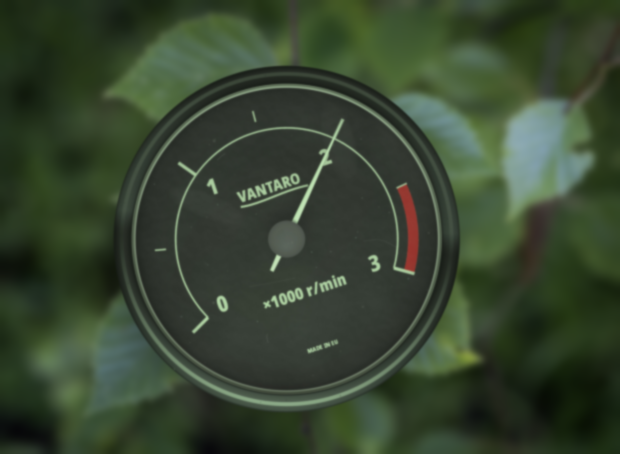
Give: 2000 rpm
